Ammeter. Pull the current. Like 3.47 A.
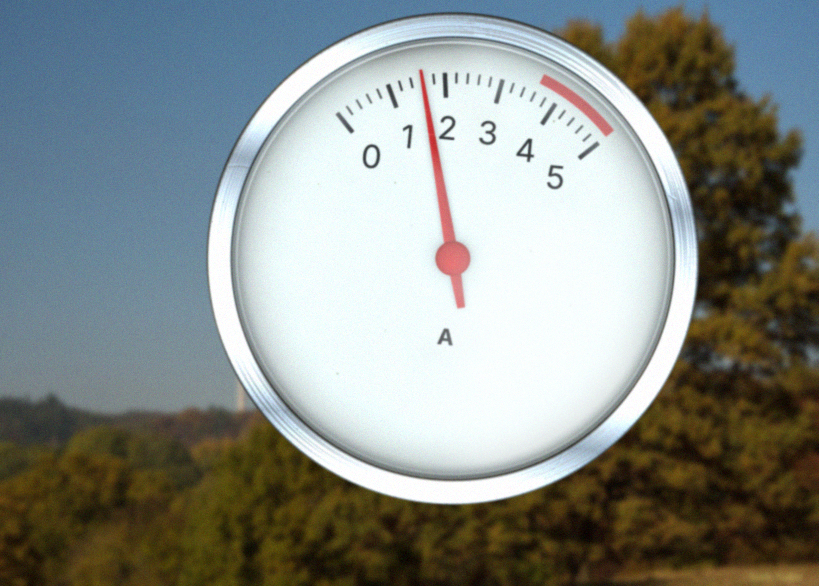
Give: 1.6 A
